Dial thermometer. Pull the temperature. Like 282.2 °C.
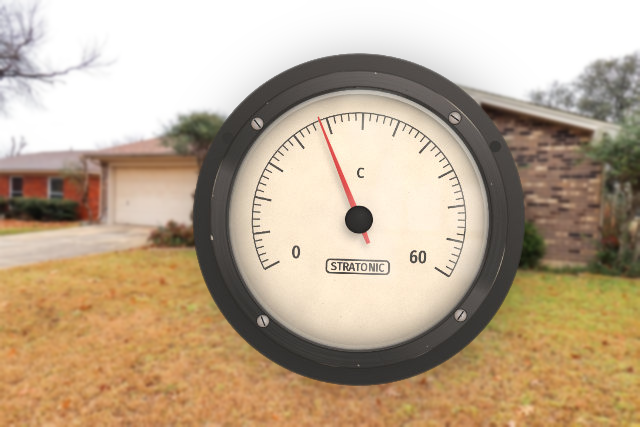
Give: 24 °C
